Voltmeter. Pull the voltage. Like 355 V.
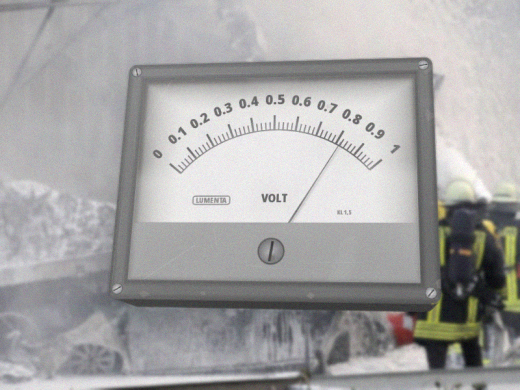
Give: 0.82 V
